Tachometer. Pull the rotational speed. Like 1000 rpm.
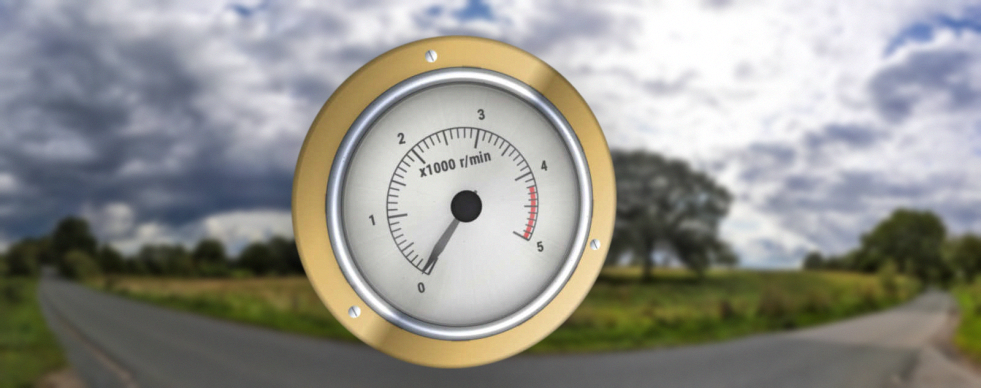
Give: 100 rpm
